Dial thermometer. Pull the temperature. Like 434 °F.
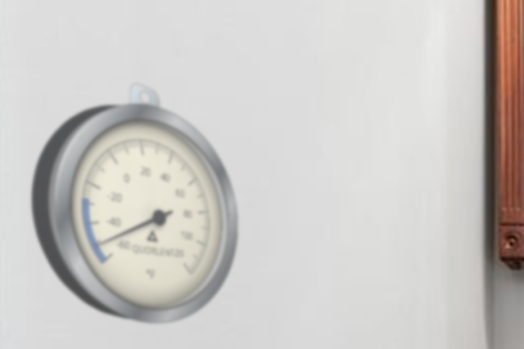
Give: -50 °F
